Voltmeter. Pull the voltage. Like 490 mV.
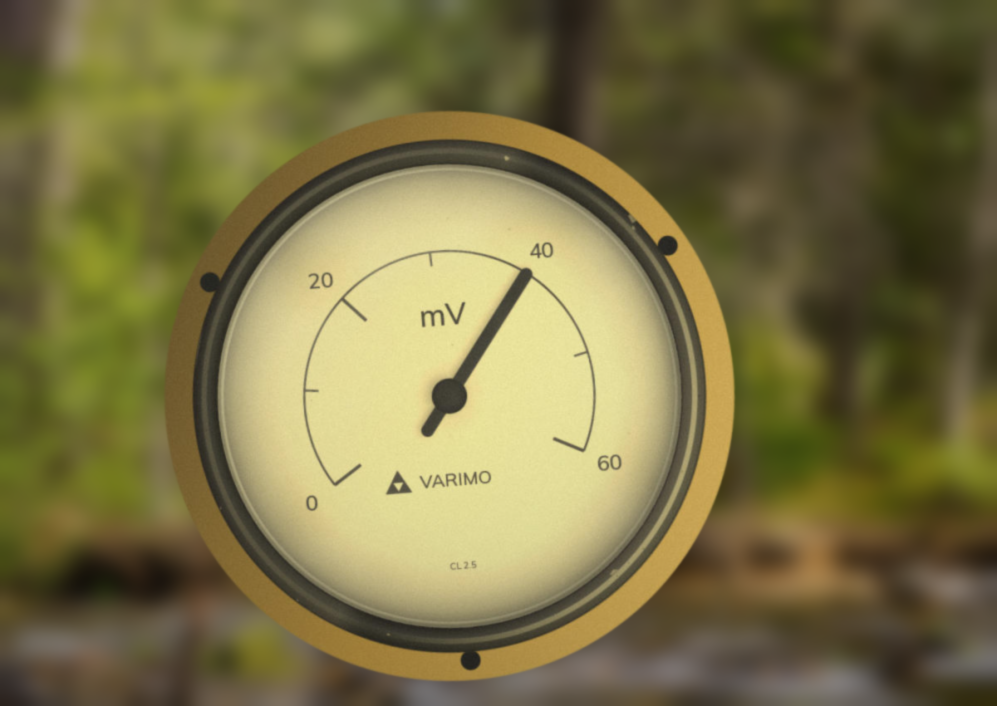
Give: 40 mV
